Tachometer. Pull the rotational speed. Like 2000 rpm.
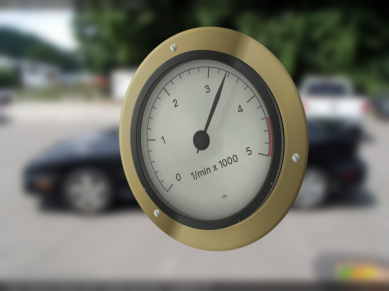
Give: 3400 rpm
